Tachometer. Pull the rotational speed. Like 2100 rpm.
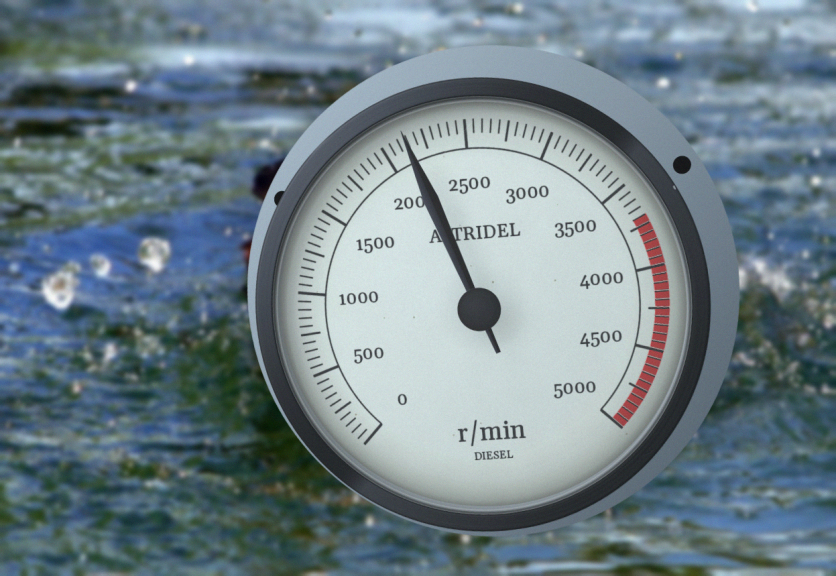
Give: 2150 rpm
